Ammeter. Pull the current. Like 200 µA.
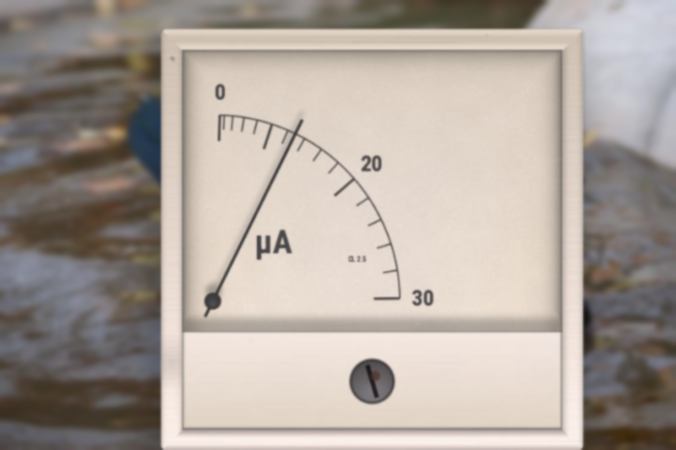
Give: 13 µA
